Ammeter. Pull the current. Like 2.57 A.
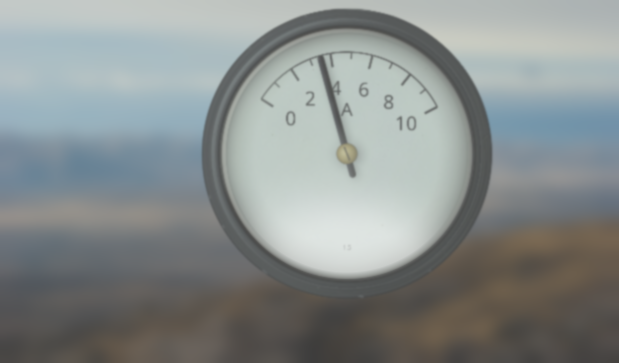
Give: 3.5 A
